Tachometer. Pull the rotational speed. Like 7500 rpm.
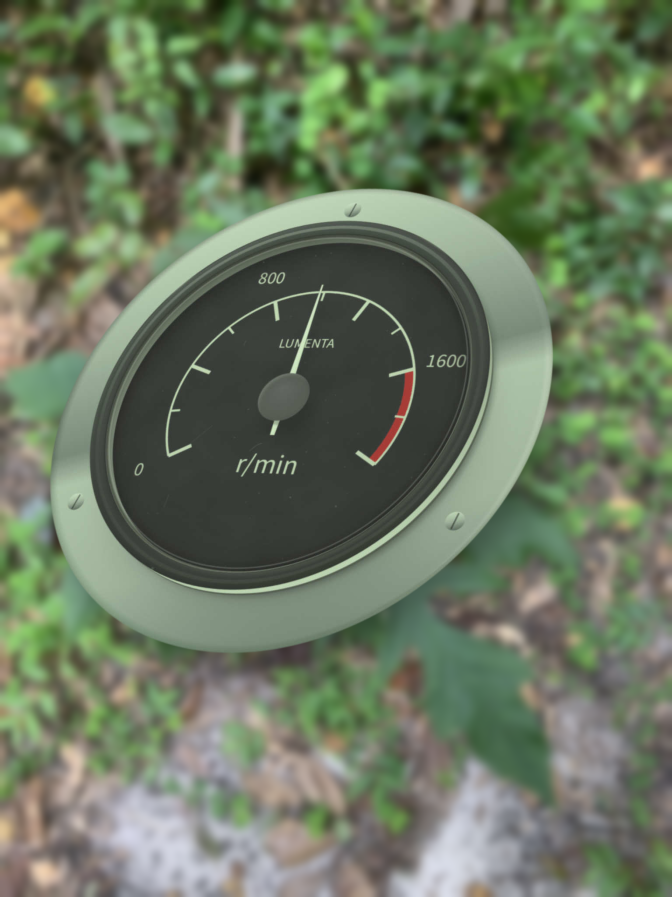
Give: 1000 rpm
